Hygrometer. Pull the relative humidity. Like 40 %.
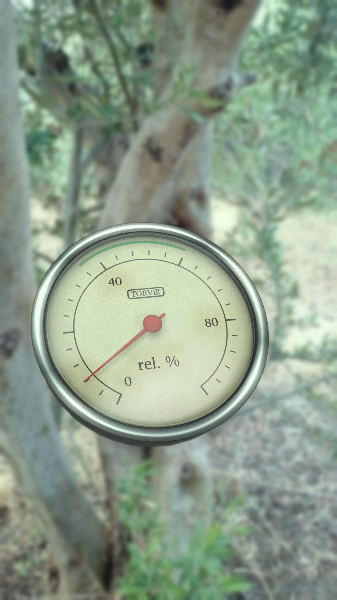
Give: 8 %
